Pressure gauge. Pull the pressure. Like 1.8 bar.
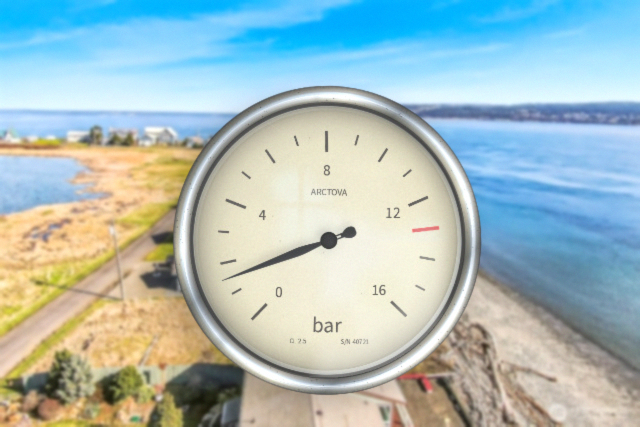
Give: 1.5 bar
